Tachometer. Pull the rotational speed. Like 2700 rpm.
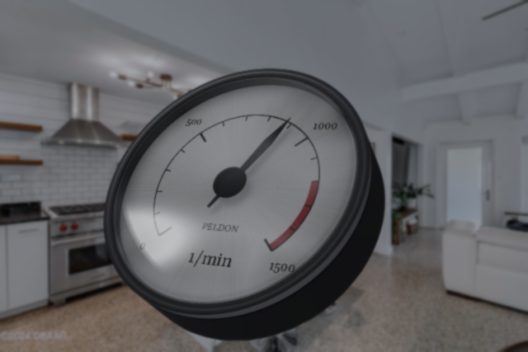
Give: 900 rpm
